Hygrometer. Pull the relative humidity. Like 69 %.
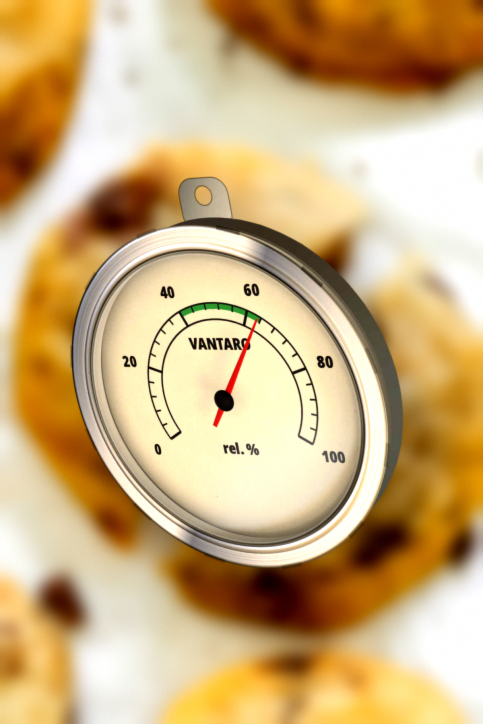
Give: 64 %
